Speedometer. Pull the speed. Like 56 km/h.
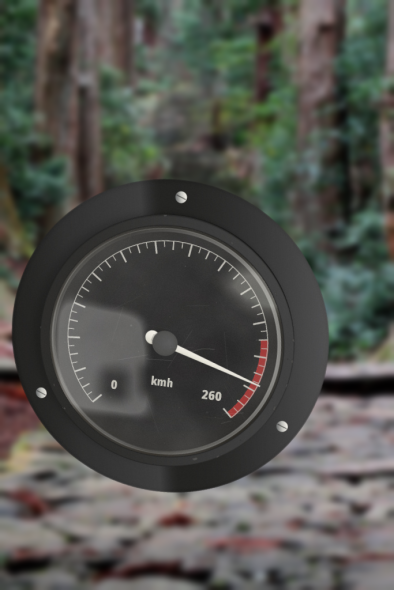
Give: 235 km/h
